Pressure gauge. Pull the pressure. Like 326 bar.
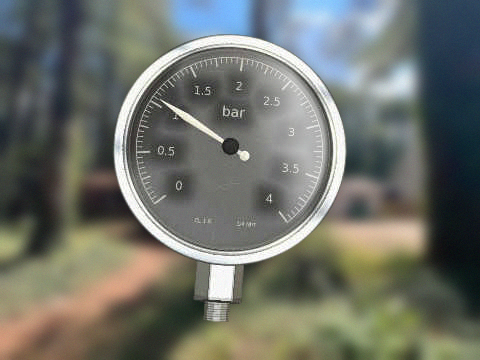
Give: 1.05 bar
